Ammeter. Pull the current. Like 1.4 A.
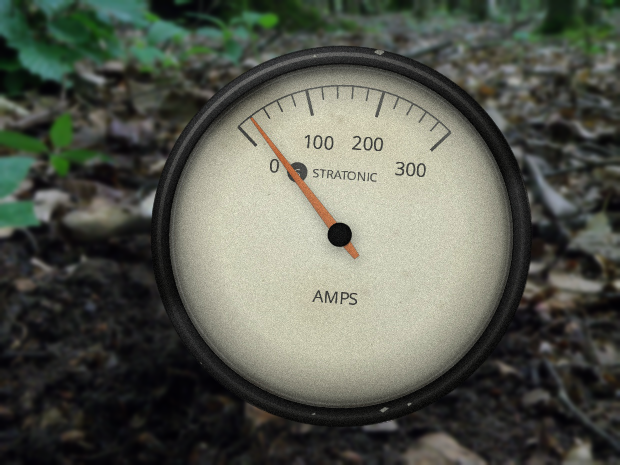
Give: 20 A
